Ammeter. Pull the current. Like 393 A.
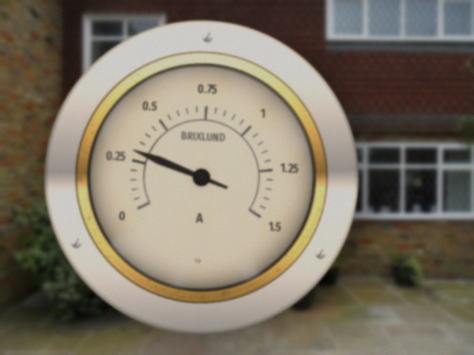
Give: 0.3 A
